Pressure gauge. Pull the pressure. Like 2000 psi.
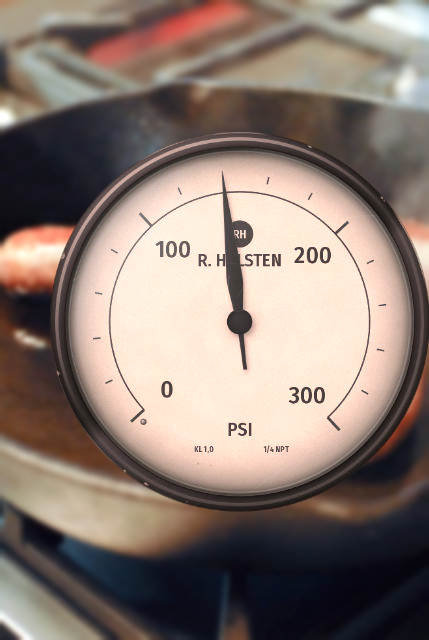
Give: 140 psi
